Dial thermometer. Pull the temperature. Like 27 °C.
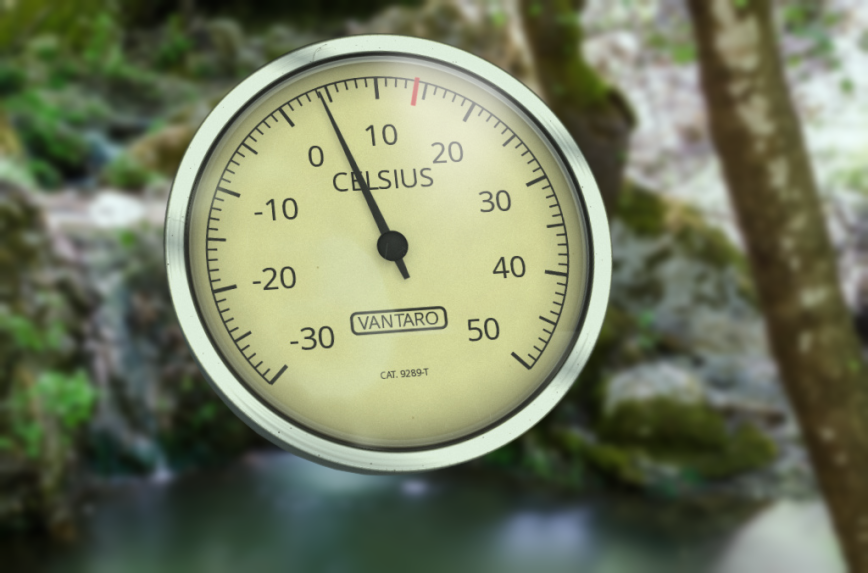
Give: 4 °C
